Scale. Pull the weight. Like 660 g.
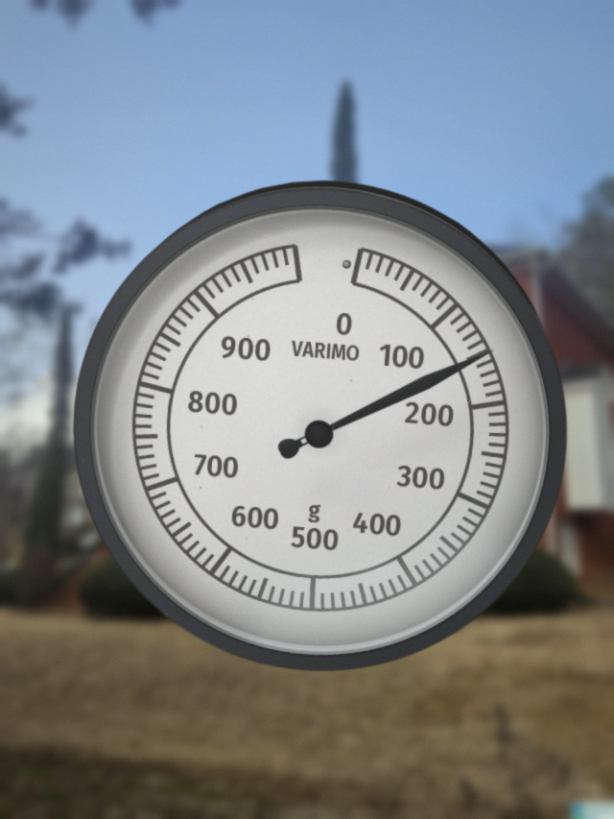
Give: 150 g
